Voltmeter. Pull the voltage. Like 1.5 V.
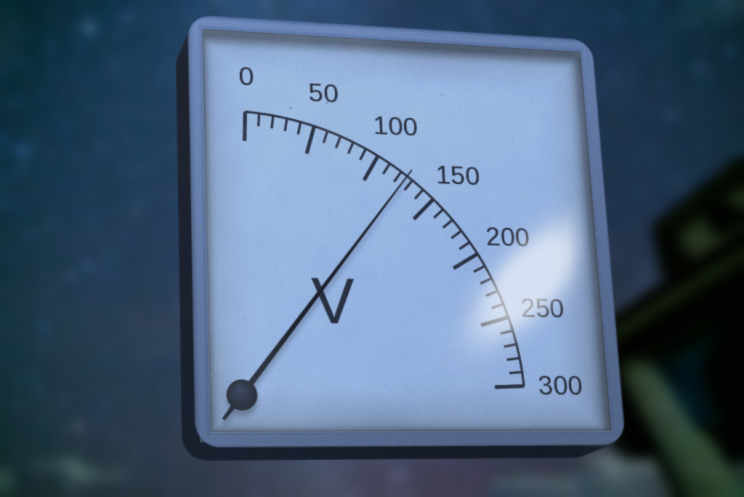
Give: 125 V
